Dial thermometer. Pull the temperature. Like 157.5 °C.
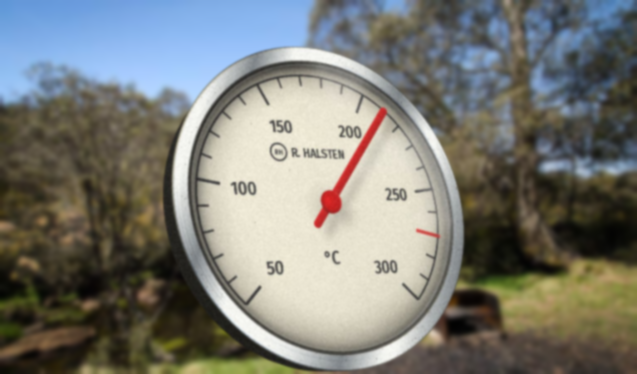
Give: 210 °C
